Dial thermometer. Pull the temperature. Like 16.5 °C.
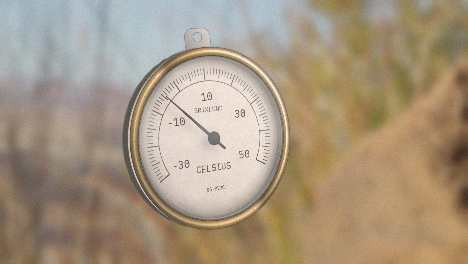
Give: -5 °C
